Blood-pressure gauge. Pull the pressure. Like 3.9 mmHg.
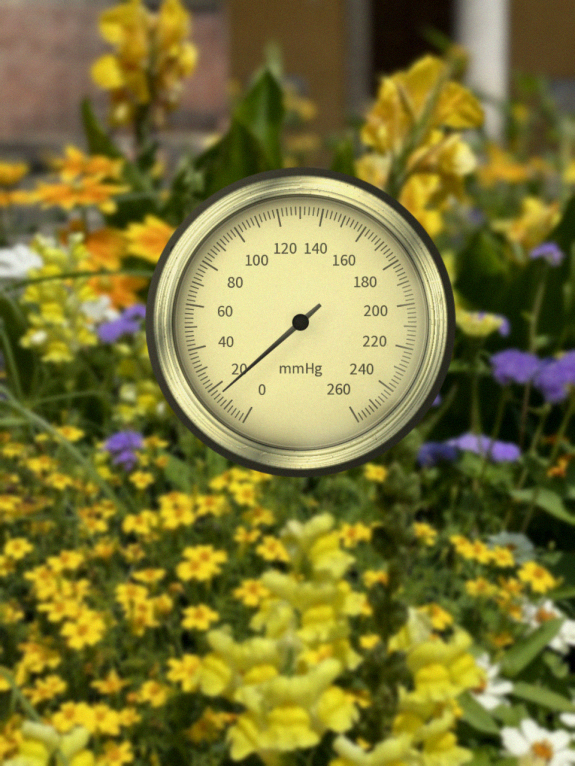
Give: 16 mmHg
